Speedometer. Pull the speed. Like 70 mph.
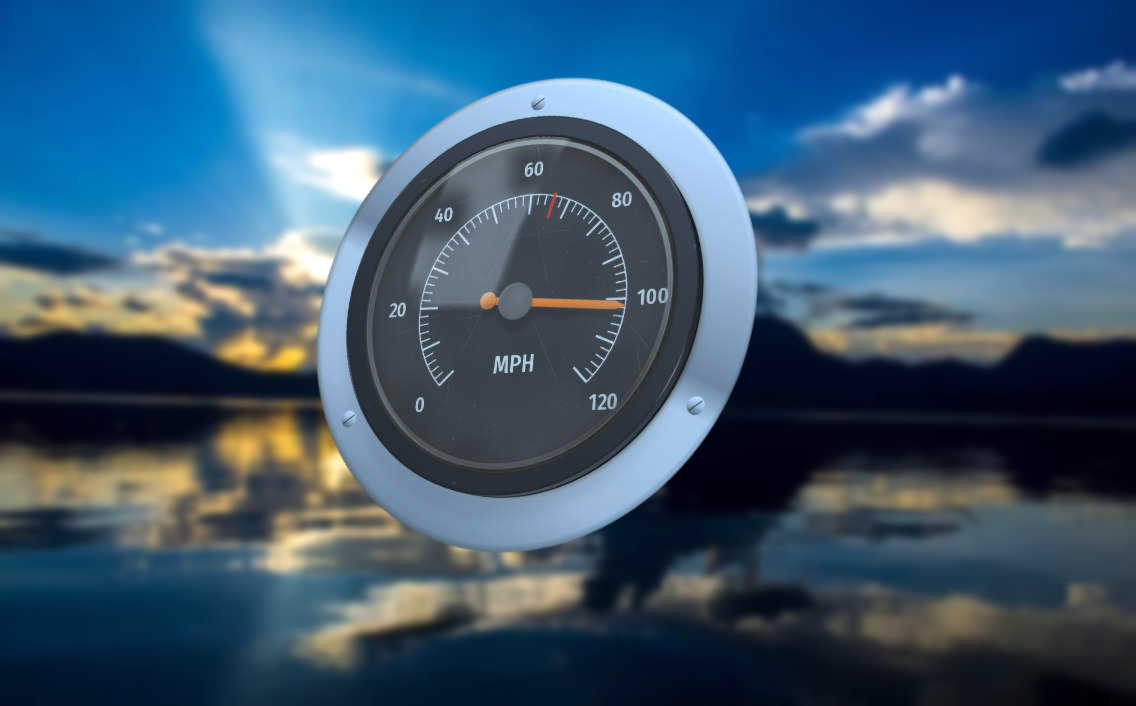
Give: 102 mph
